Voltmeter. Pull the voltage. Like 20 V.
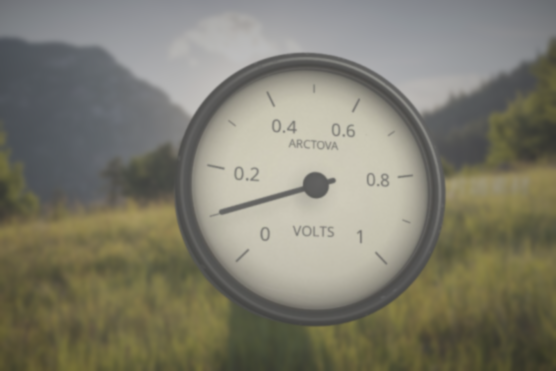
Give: 0.1 V
